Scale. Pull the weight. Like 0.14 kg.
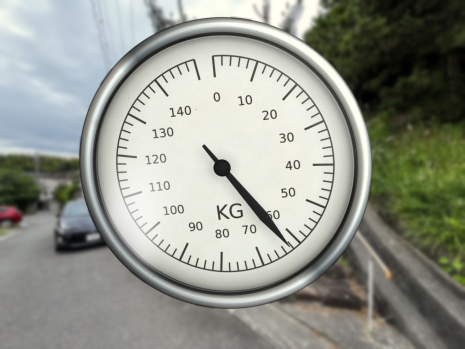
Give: 62 kg
